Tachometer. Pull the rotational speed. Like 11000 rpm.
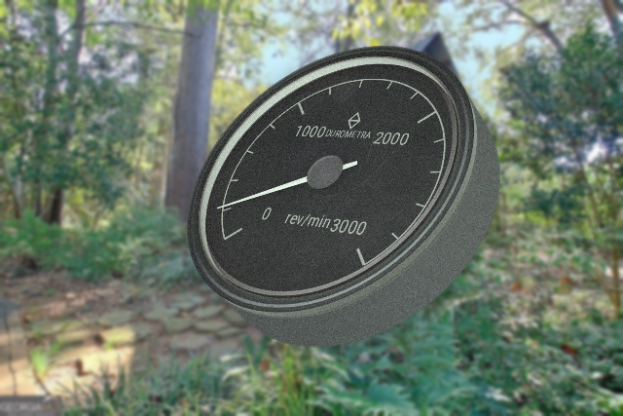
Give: 200 rpm
